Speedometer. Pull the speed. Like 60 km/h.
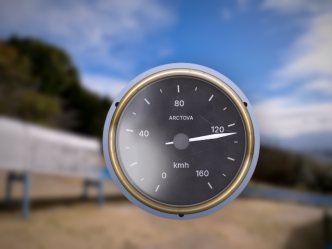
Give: 125 km/h
